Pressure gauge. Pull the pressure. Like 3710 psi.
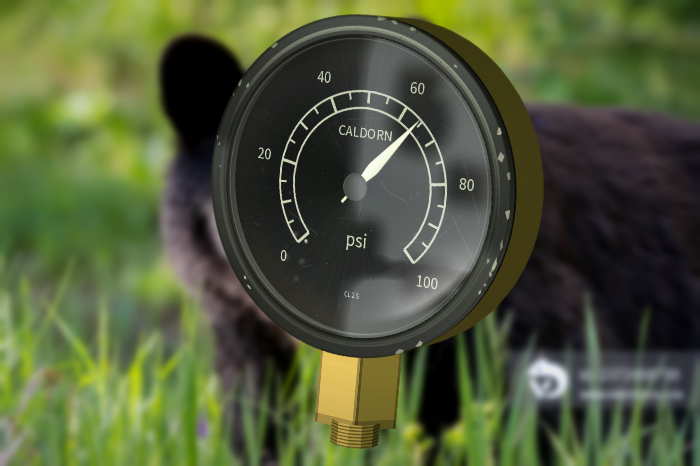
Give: 65 psi
